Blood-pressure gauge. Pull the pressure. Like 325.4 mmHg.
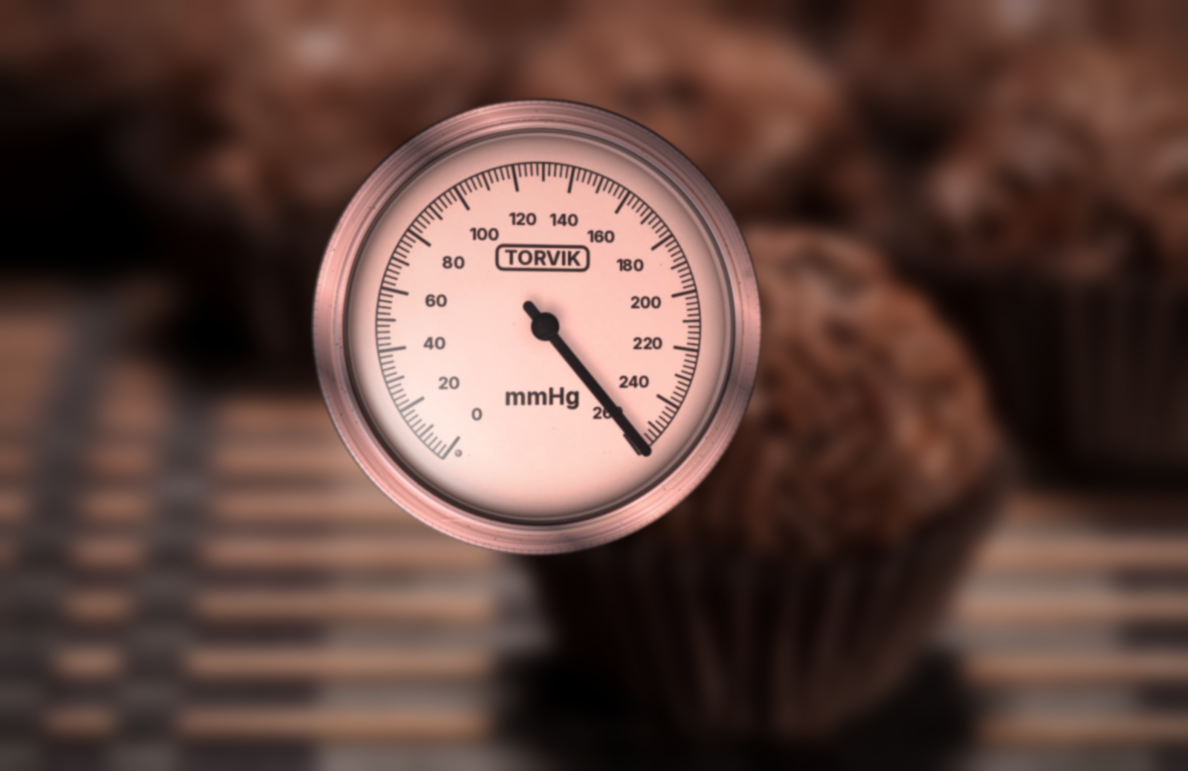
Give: 258 mmHg
